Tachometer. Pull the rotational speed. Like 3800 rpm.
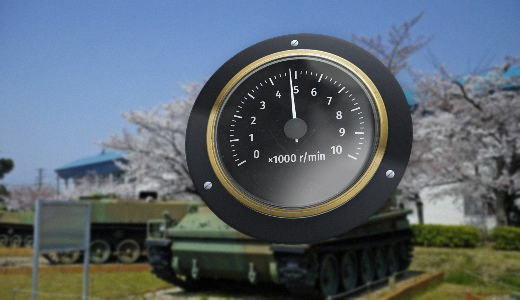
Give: 4800 rpm
